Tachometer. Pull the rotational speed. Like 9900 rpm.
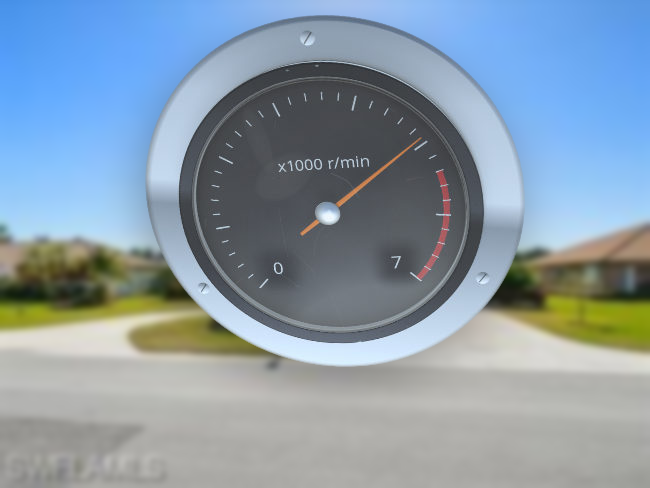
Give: 4900 rpm
